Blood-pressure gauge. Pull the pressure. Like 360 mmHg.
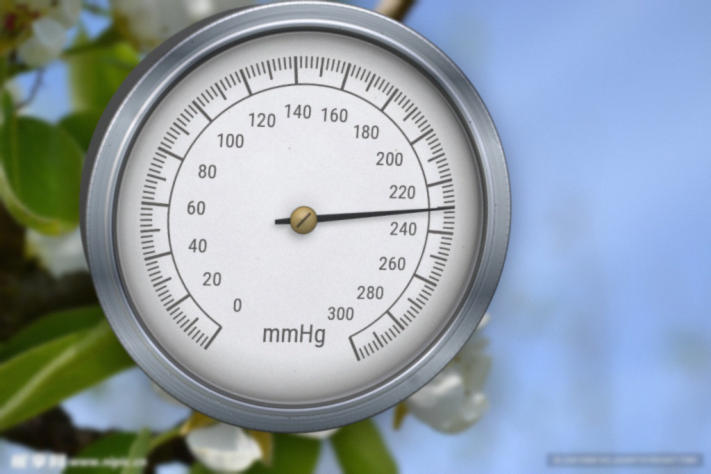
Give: 230 mmHg
